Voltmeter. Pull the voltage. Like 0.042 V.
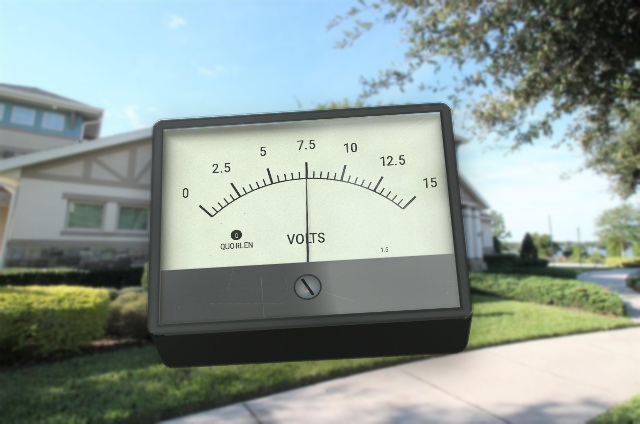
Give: 7.5 V
